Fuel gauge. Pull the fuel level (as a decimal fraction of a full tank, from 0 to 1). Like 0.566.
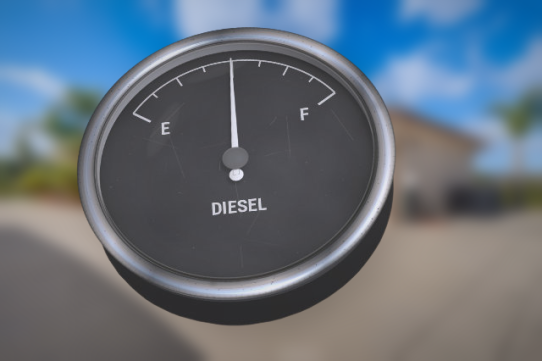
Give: 0.5
